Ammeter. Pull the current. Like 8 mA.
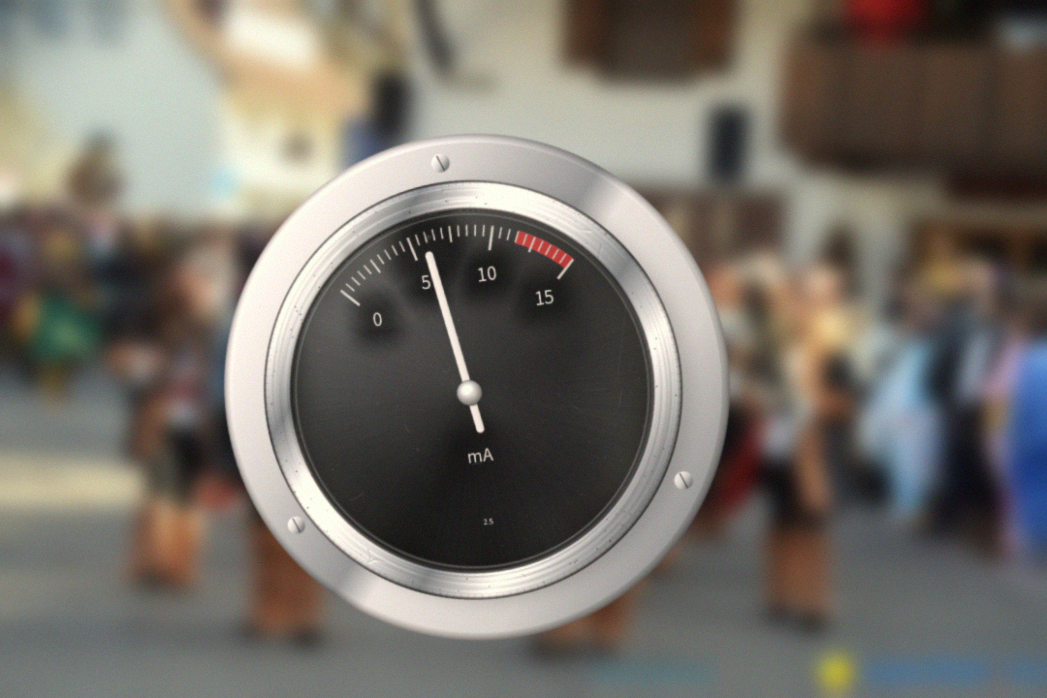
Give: 6 mA
